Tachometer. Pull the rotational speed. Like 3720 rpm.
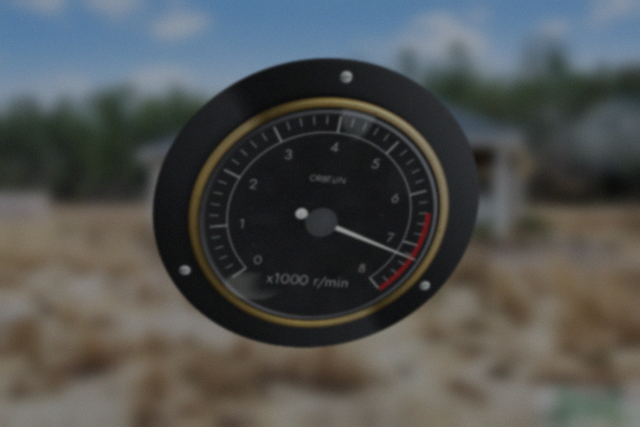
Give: 7200 rpm
